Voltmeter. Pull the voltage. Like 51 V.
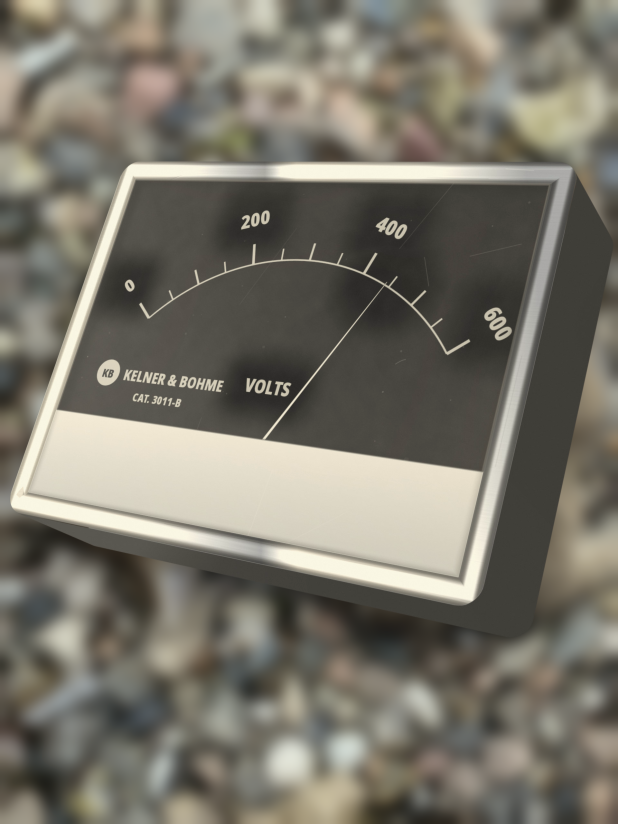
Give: 450 V
